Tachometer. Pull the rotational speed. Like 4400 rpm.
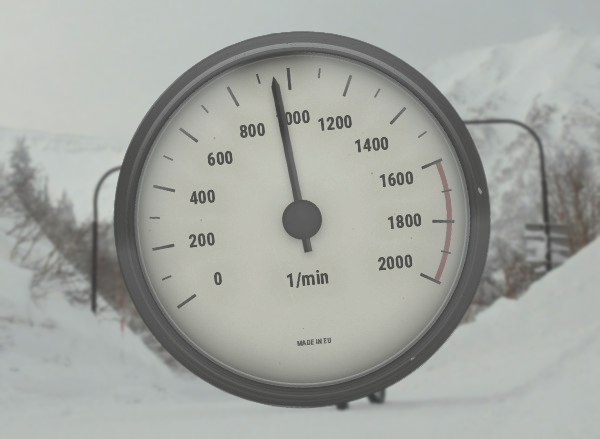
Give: 950 rpm
